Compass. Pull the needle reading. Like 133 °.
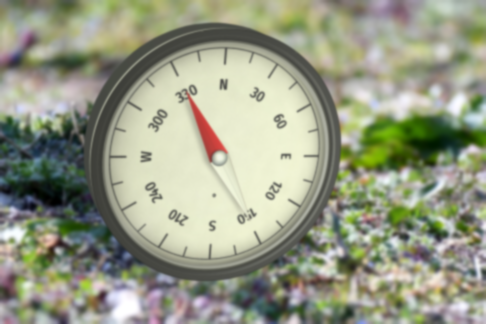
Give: 330 °
